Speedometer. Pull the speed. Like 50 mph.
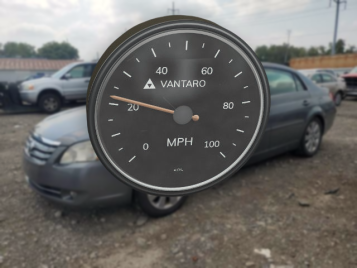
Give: 22.5 mph
